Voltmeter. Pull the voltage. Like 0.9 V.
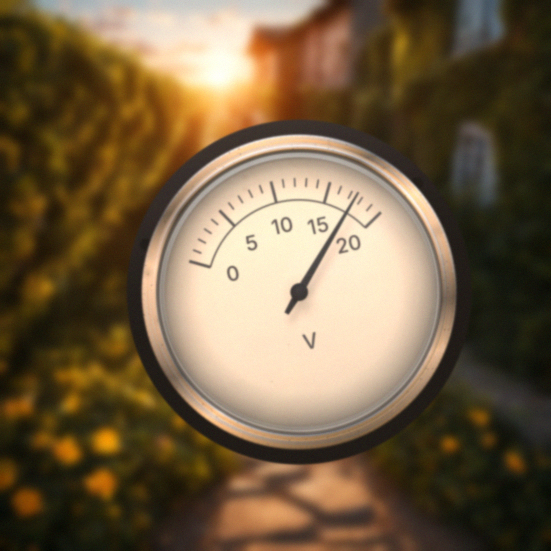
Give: 17.5 V
